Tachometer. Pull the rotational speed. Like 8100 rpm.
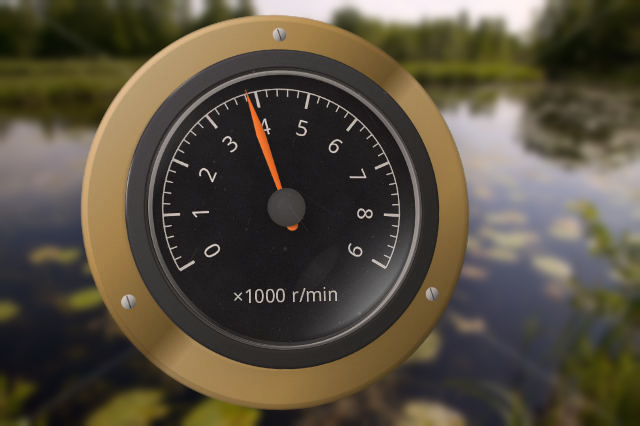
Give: 3800 rpm
